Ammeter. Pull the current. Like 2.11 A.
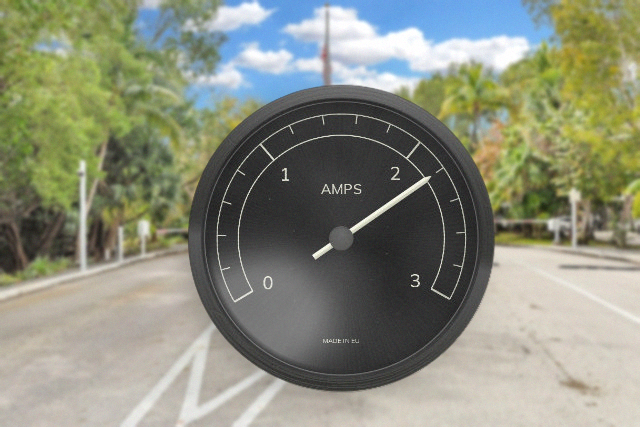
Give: 2.2 A
